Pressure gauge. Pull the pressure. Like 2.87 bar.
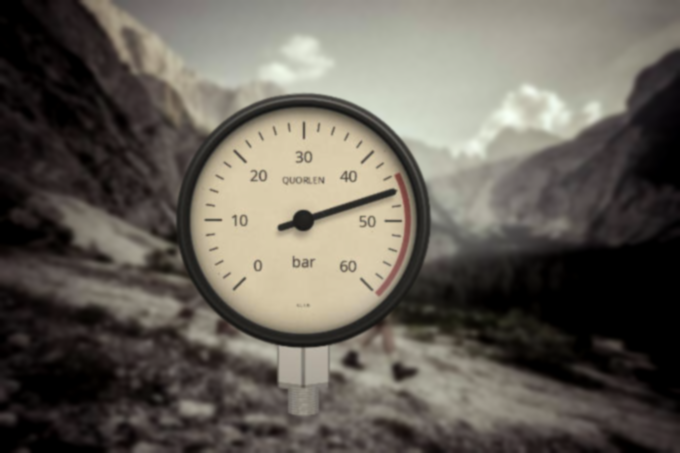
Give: 46 bar
